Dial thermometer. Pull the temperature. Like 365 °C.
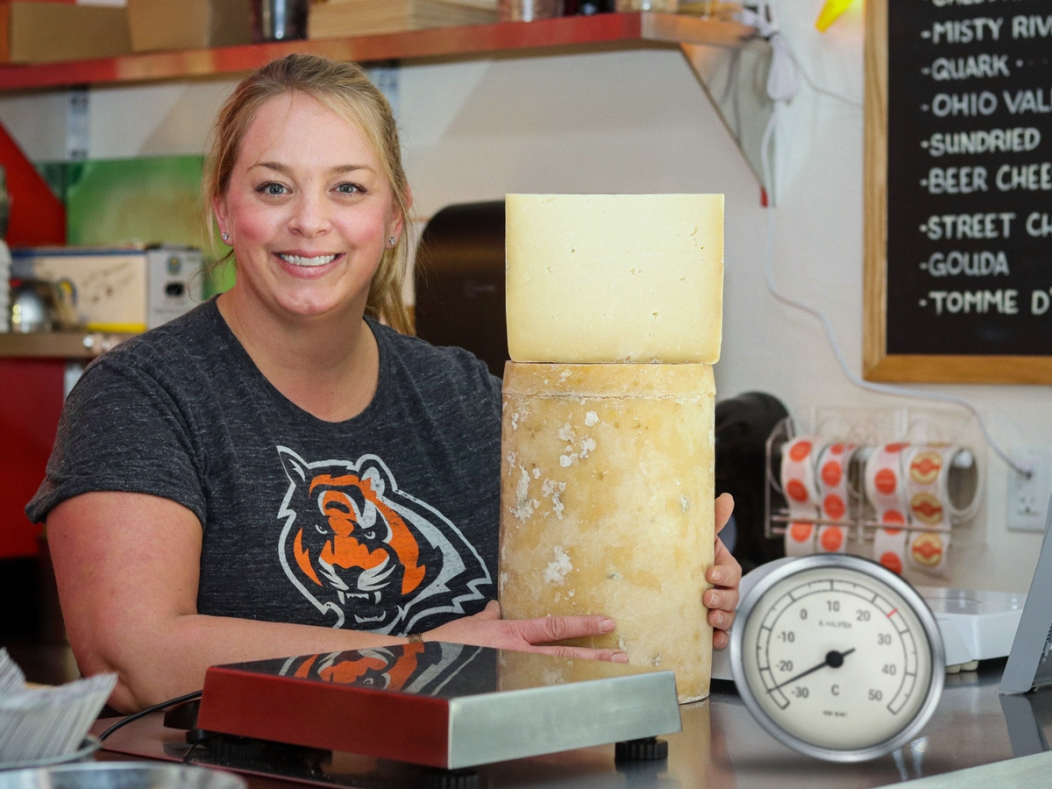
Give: -25 °C
